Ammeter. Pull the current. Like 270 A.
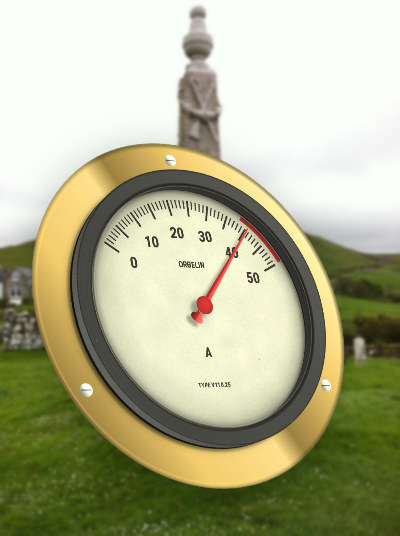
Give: 40 A
